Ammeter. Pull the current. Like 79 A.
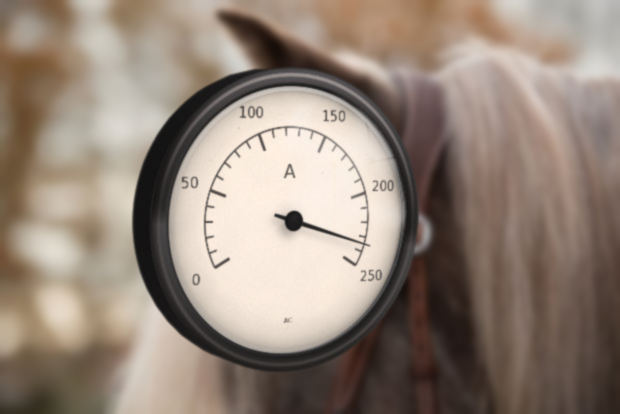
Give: 235 A
